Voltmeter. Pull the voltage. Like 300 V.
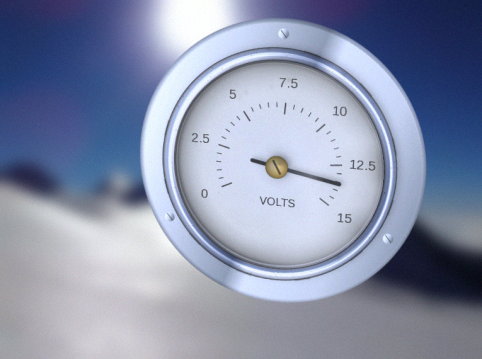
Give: 13.5 V
